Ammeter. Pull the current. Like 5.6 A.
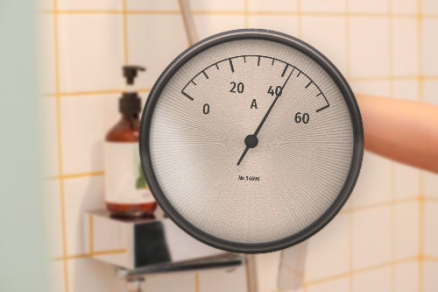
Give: 42.5 A
